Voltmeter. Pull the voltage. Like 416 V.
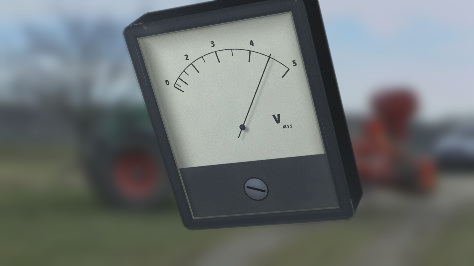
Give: 4.5 V
